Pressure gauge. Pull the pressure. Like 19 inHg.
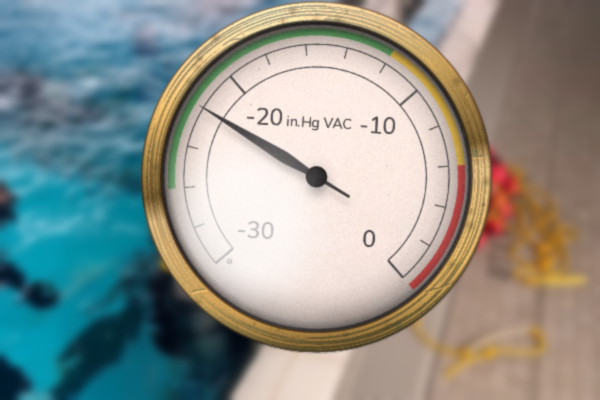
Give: -22 inHg
